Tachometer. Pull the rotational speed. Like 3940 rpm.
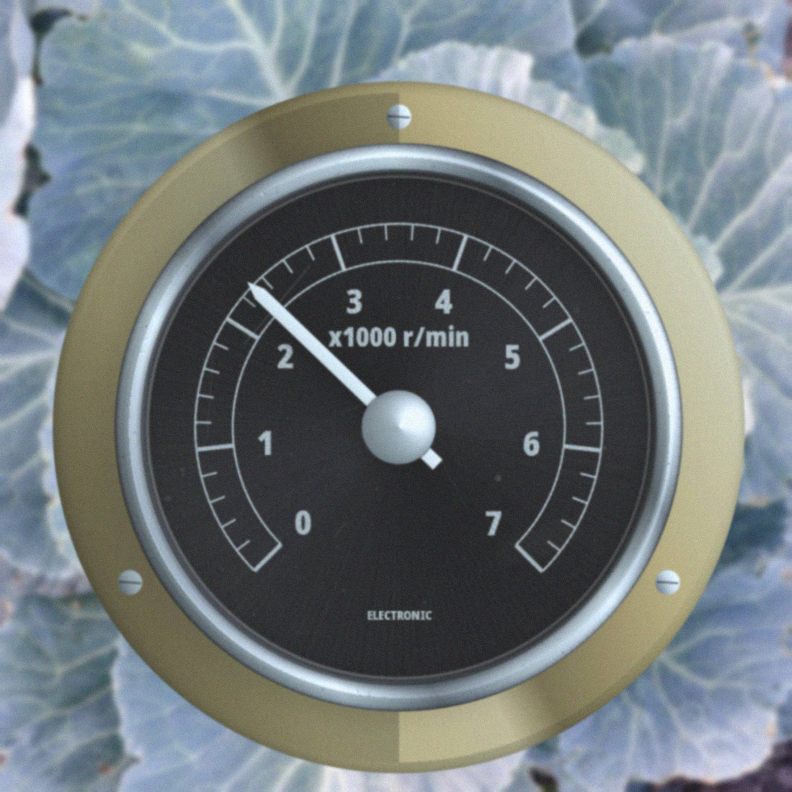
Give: 2300 rpm
